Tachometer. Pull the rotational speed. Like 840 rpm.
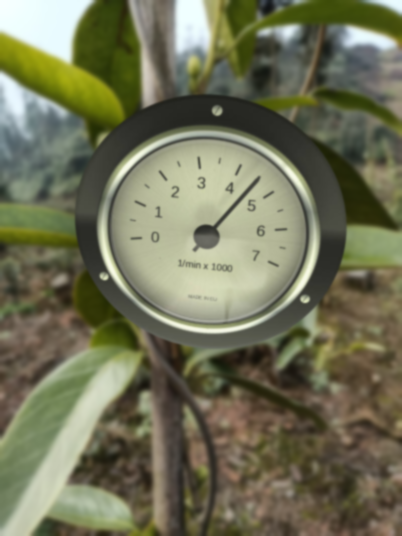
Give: 4500 rpm
